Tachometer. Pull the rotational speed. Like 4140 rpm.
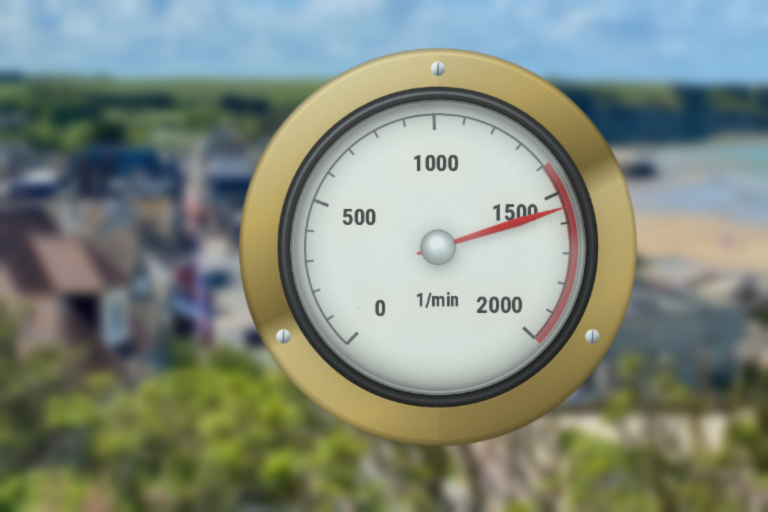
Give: 1550 rpm
